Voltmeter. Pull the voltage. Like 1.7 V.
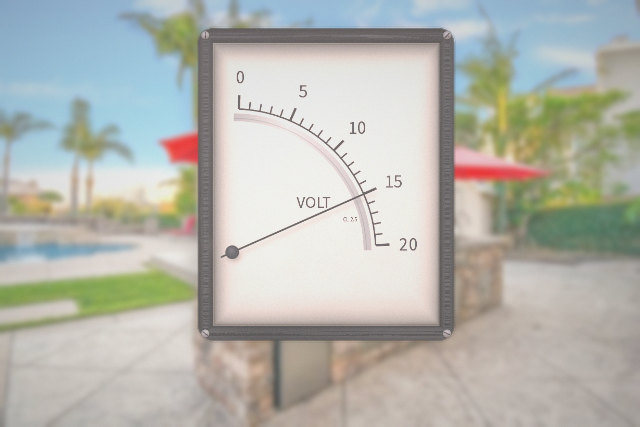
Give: 15 V
